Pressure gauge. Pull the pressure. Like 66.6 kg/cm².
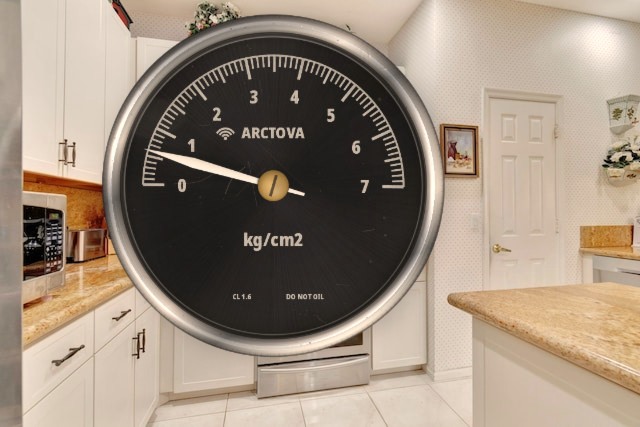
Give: 0.6 kg/cm²
